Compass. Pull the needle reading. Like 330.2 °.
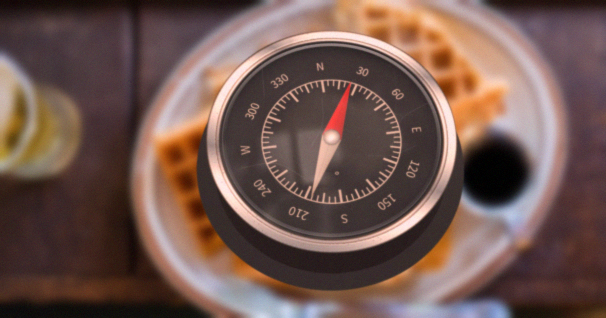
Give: 25 °
